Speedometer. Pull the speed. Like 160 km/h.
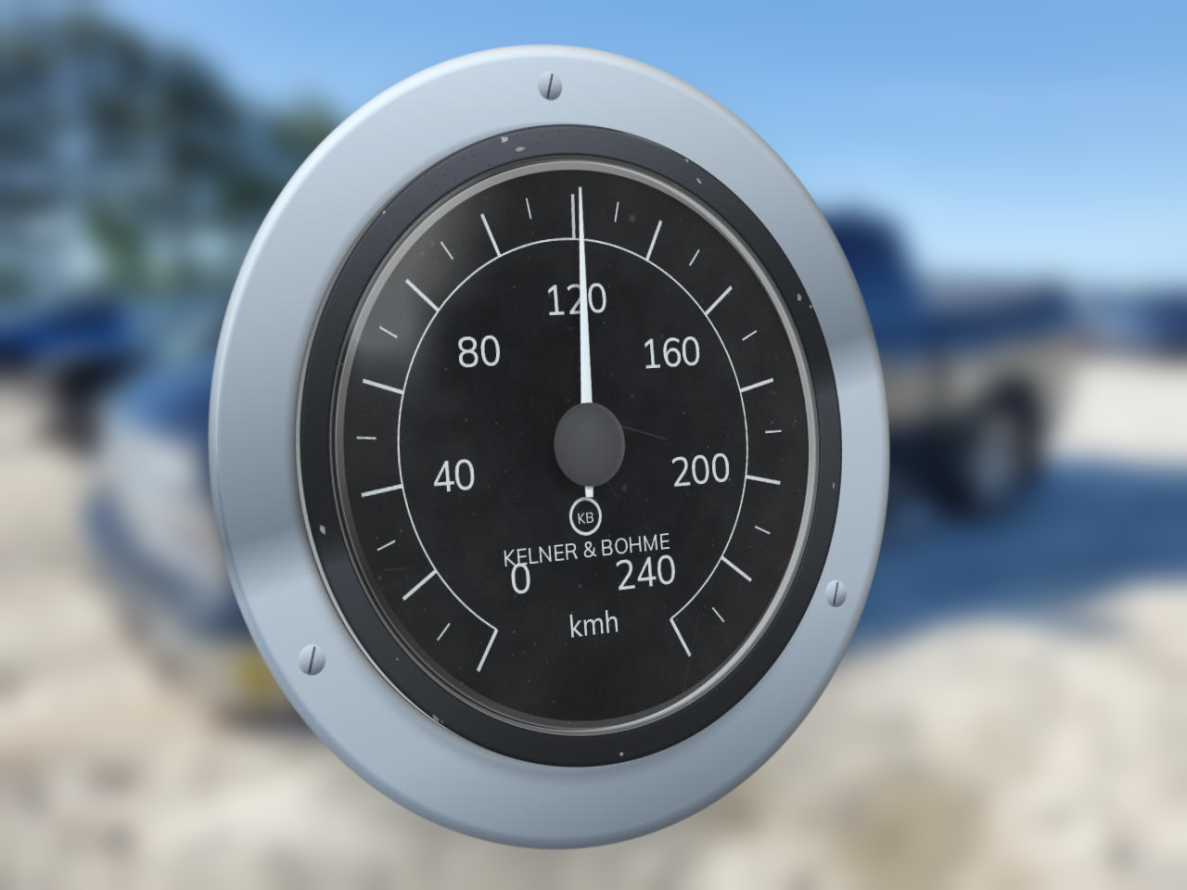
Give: 120 km/h
